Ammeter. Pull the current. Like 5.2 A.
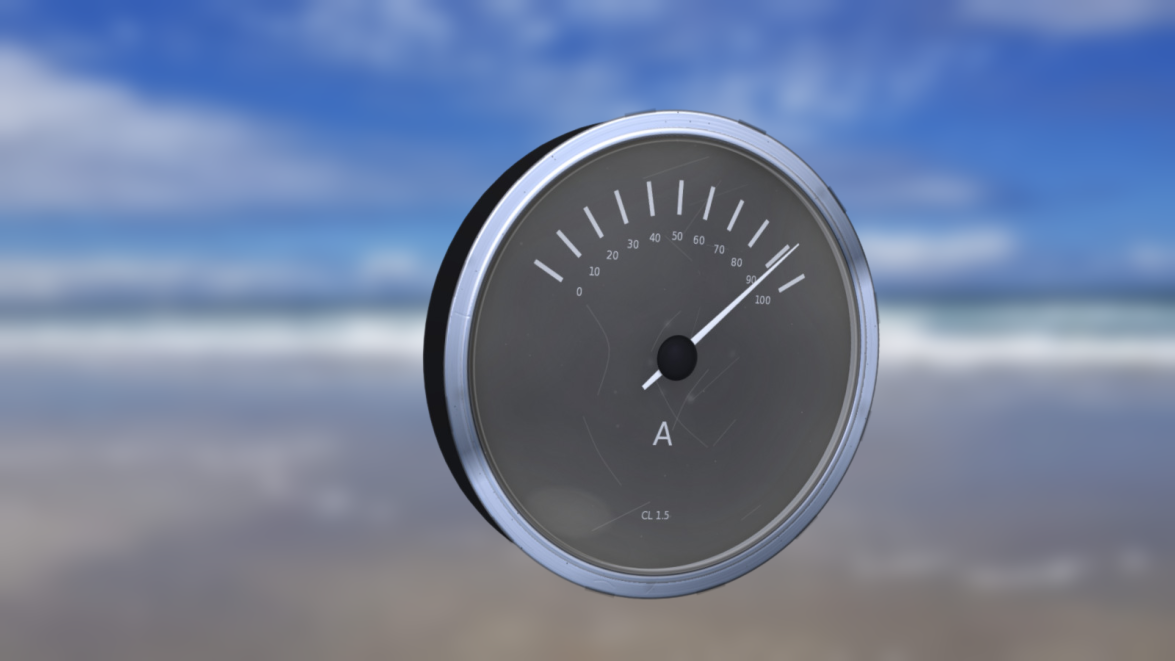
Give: 90 A
